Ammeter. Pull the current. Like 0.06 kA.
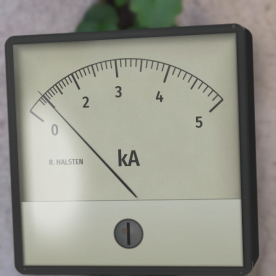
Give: 1 kA
